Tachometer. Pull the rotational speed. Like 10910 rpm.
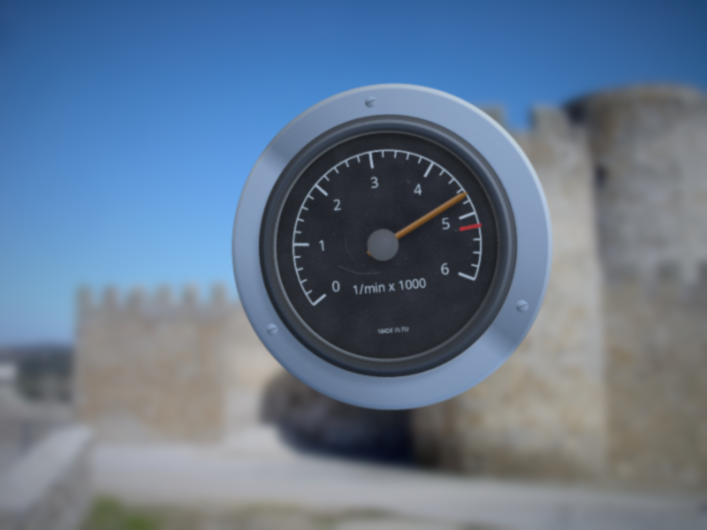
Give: 4700 rpm
